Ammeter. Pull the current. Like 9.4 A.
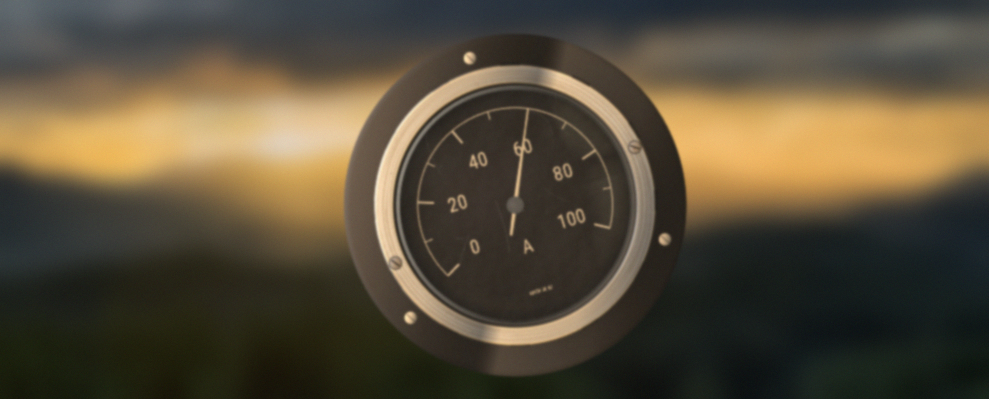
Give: 60 A
